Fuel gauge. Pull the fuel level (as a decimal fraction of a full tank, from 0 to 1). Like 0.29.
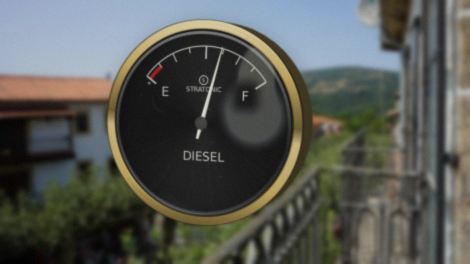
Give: 0.625
